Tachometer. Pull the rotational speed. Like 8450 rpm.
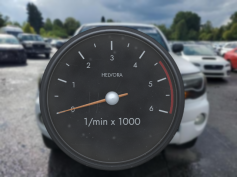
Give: 0 rpm
